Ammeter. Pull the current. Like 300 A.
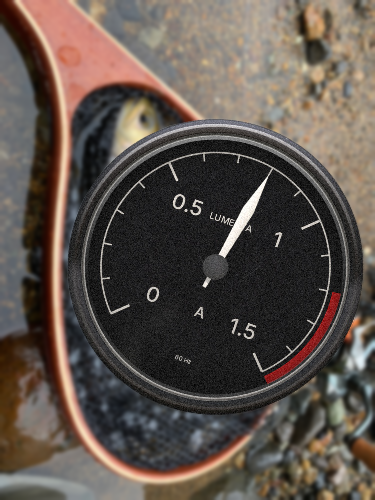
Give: 0.8 A
